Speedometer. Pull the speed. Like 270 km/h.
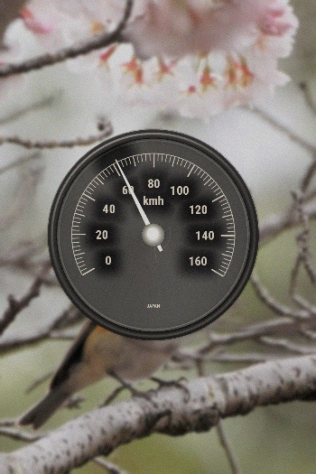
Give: 62 km/h
